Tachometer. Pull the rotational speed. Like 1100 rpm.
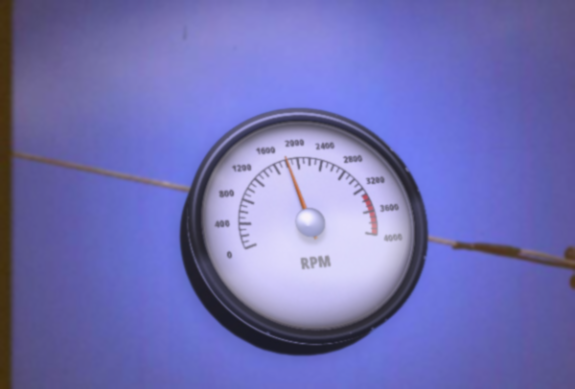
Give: 1800 rpm
